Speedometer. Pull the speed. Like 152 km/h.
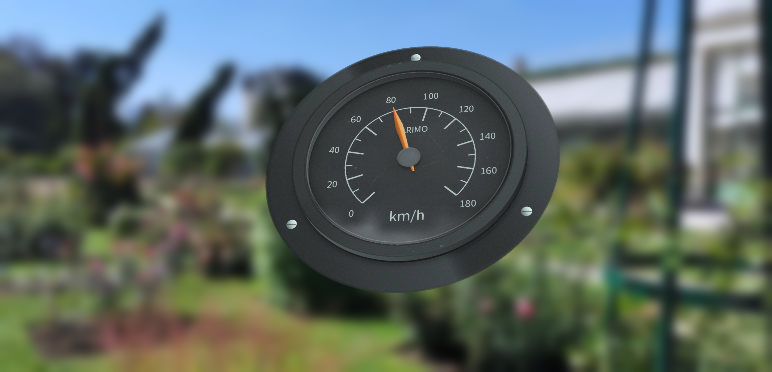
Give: 80 km/h
